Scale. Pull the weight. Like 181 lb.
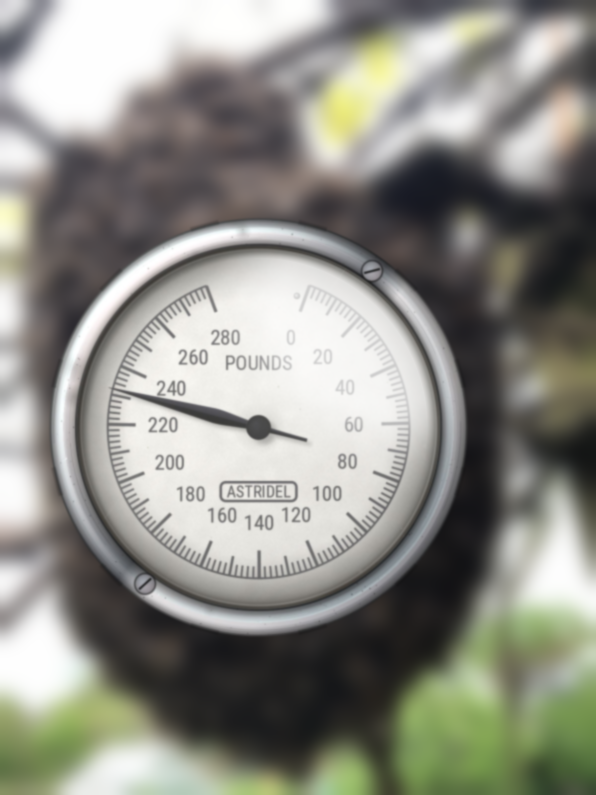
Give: 232 lb
